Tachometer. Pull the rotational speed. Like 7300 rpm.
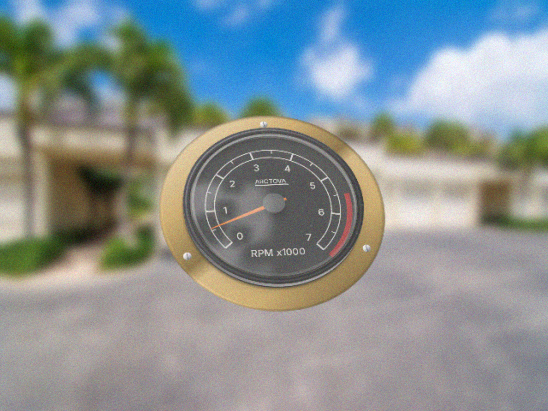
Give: 500 rpm
